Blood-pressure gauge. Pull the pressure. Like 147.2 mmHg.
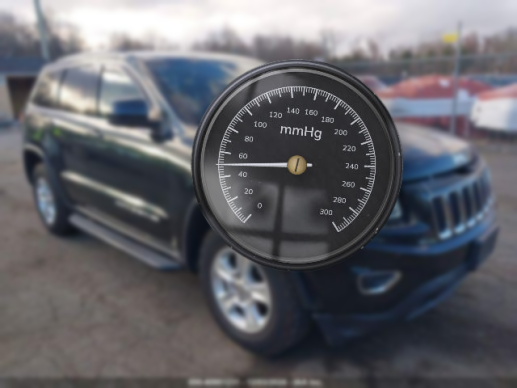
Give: 50 mmHg
